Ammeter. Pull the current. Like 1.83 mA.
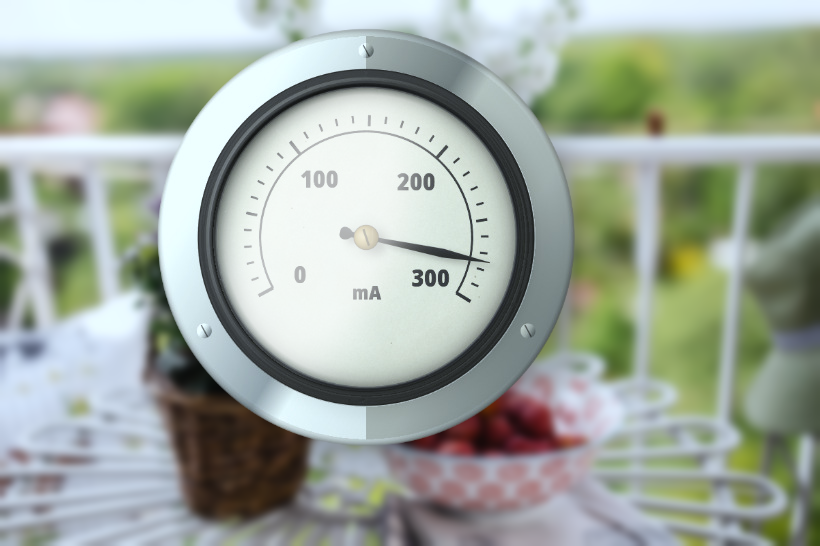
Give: 275 mA
